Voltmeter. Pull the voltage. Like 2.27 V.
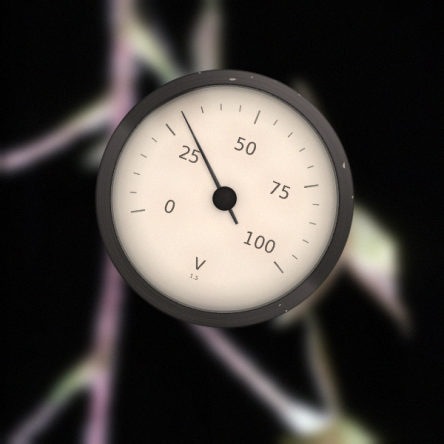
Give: 30 V
